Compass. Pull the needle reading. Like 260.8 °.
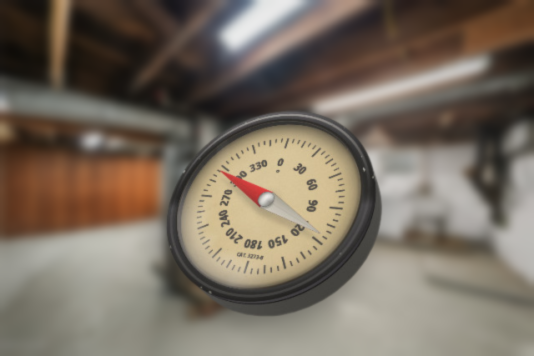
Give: 295 °
